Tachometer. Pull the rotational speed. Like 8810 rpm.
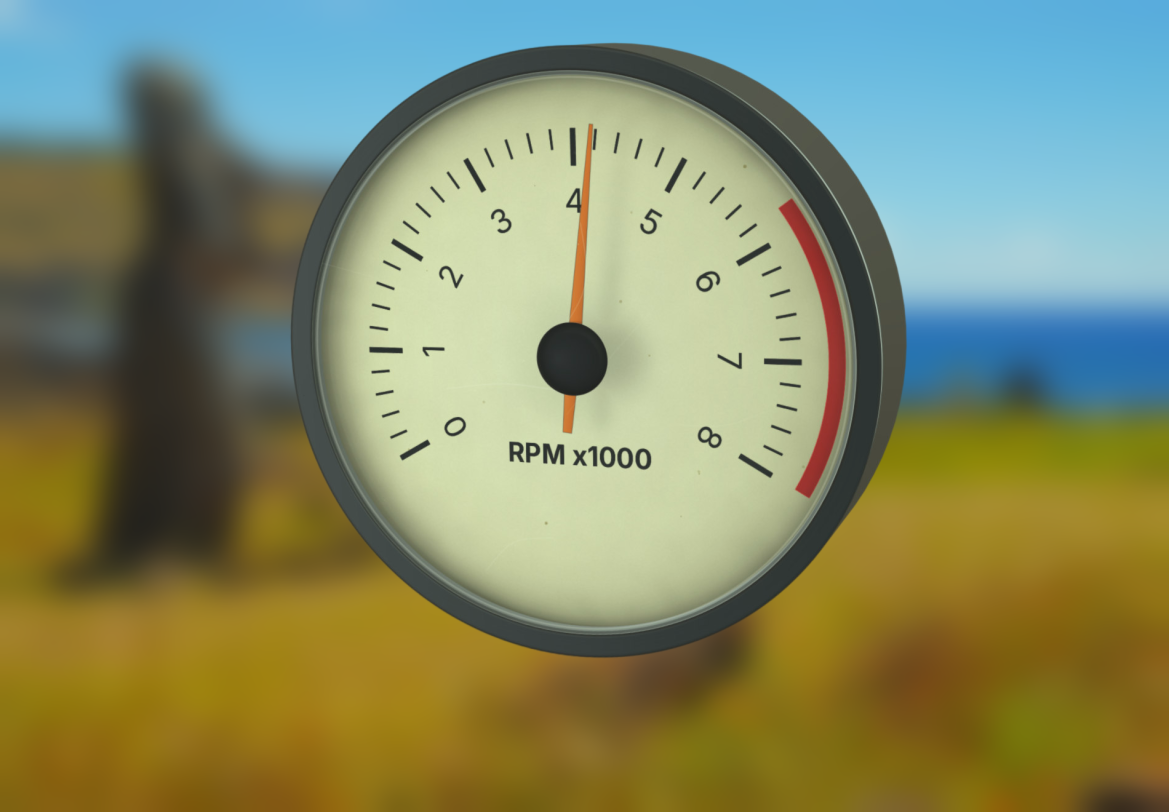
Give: 4200 rpm
